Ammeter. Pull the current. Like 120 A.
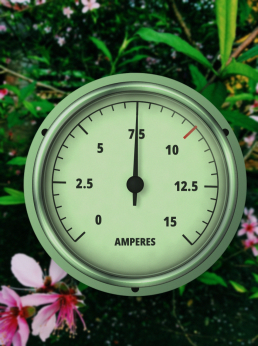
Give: 7.5 A
